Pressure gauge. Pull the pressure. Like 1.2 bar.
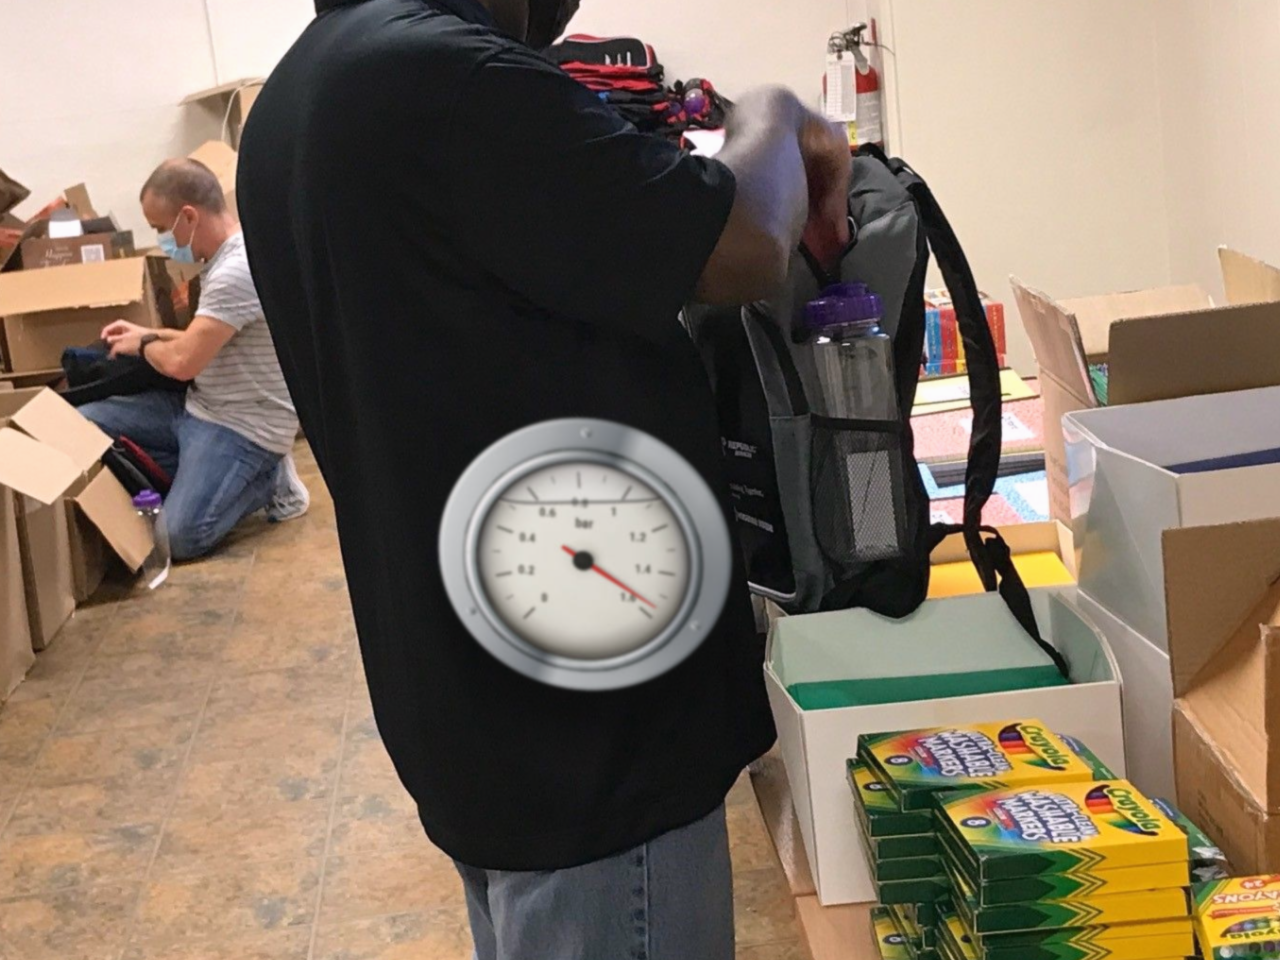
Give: 1.55 bar
